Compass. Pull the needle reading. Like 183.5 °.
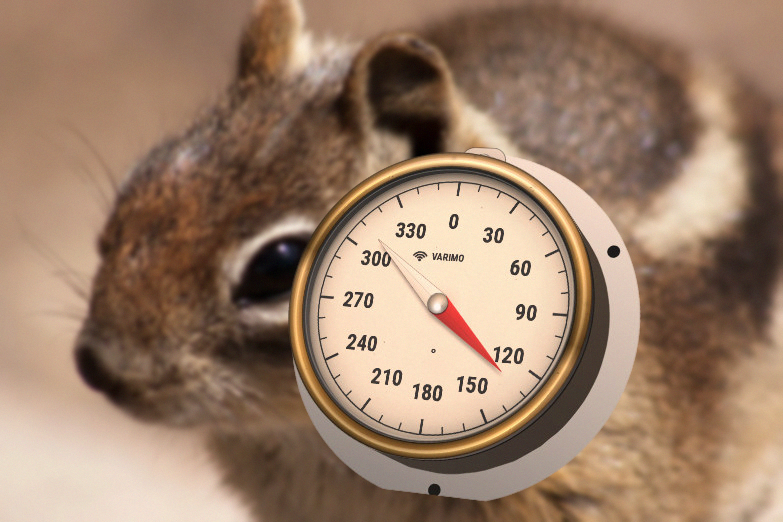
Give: 130 °
